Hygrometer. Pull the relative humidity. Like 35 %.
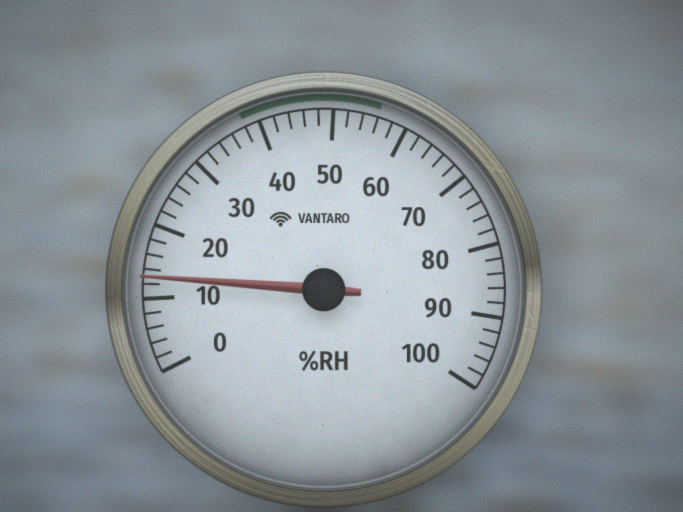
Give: 13 %
